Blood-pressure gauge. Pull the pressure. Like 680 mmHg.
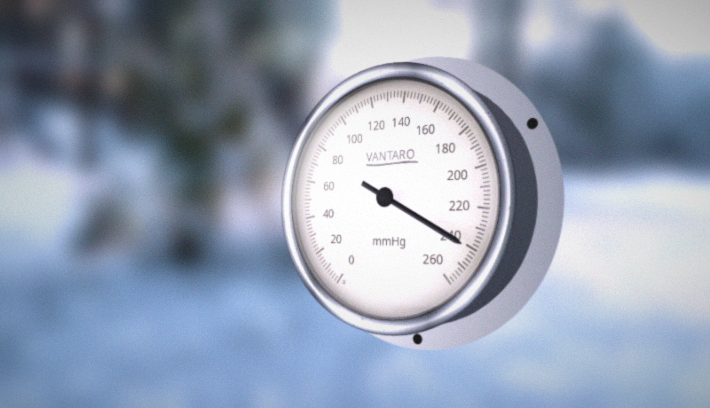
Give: 240 mmHg
